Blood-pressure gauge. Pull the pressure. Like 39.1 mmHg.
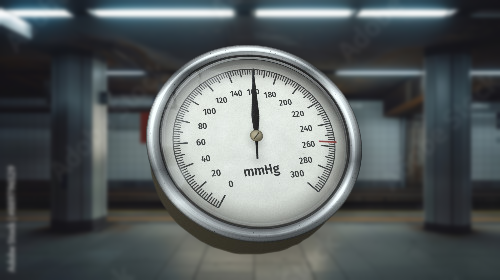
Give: 160 mmHg
